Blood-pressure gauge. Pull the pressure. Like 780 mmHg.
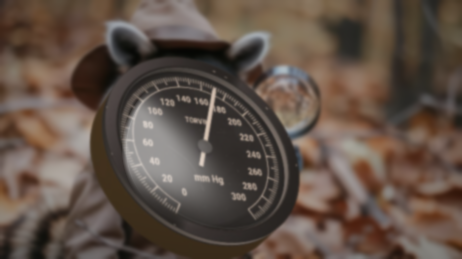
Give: 170 mmHg
